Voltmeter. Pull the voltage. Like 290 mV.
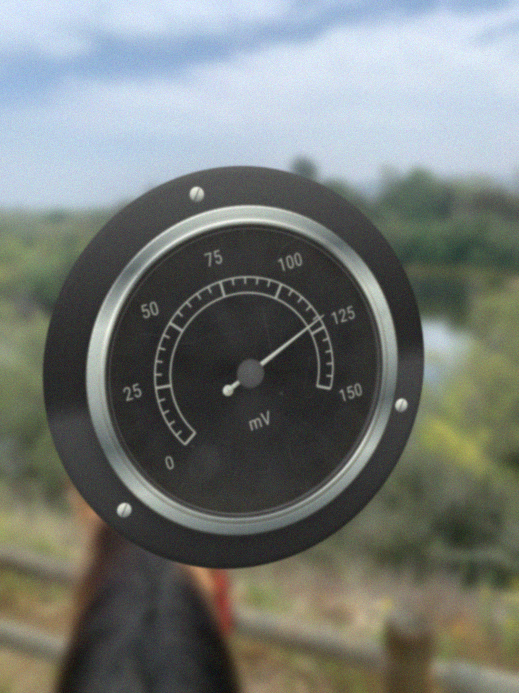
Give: 120 mV
